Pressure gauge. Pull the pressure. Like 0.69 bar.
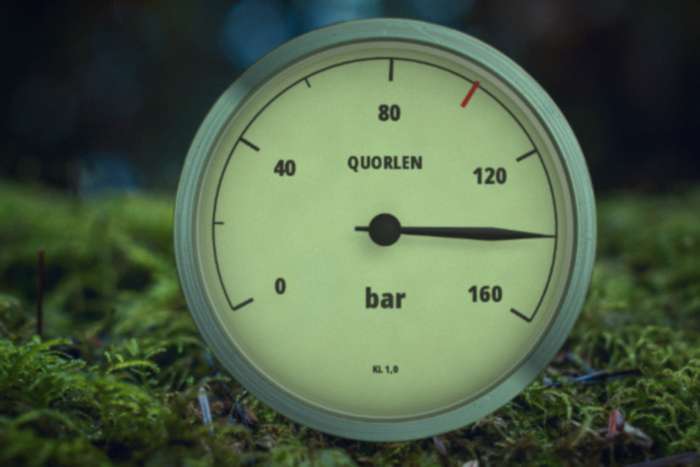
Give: 140 bar
